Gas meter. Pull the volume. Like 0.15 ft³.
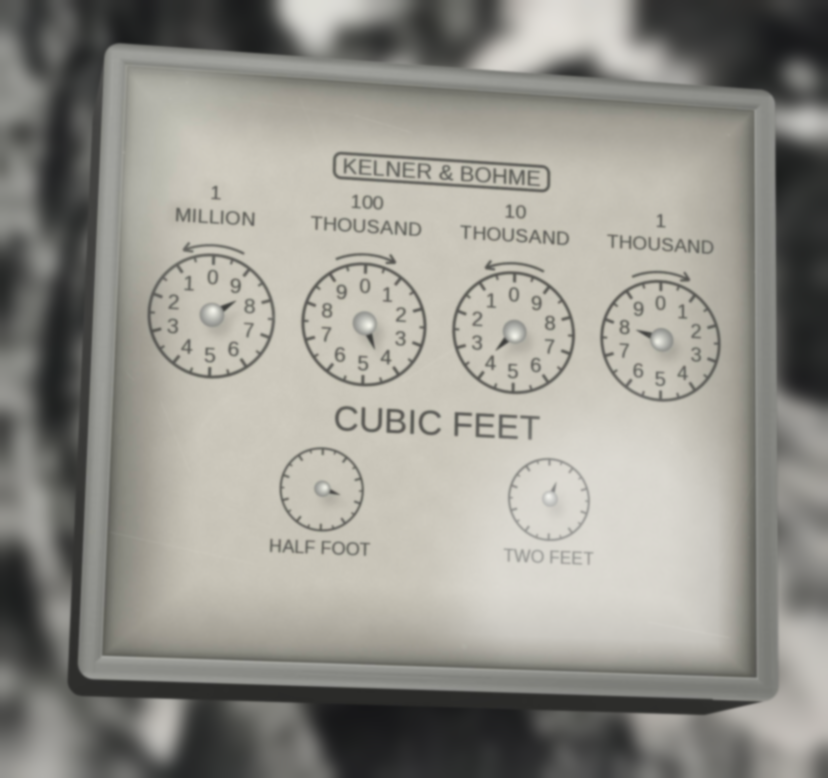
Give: 843800 ft³
